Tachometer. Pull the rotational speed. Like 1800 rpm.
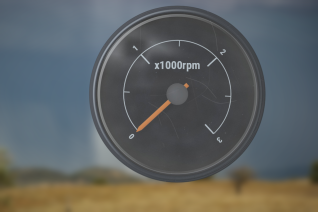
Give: 0 rpm
